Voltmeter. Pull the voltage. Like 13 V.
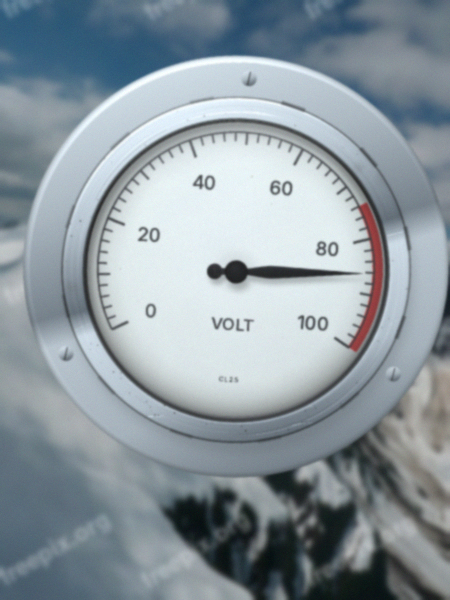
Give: 86 V
